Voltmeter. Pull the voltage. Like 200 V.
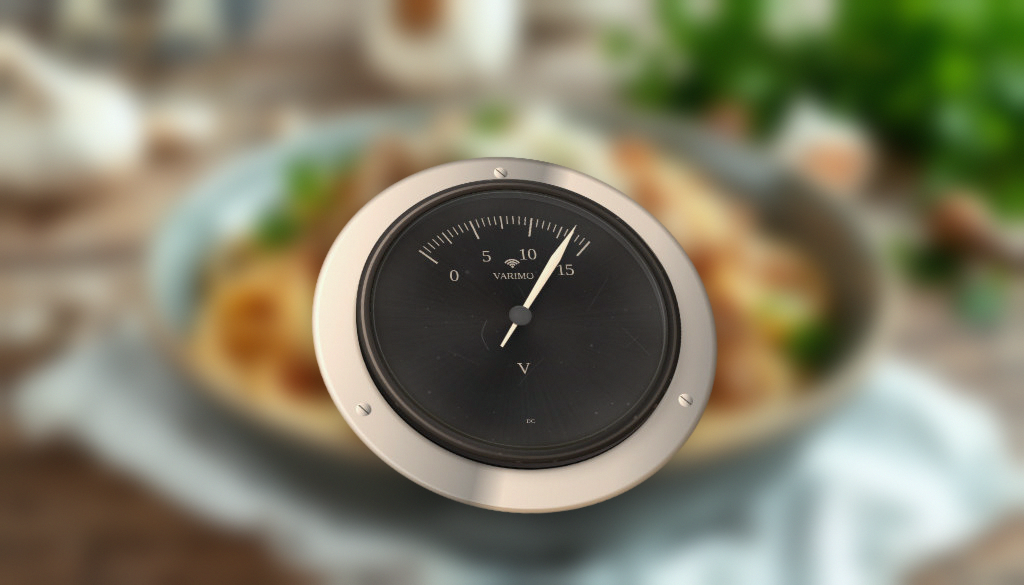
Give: 13.5 V
